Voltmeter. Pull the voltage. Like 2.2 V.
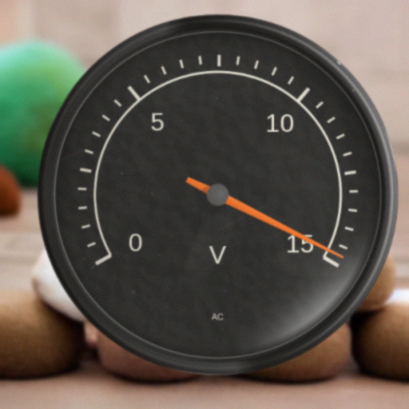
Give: 14.75 V
